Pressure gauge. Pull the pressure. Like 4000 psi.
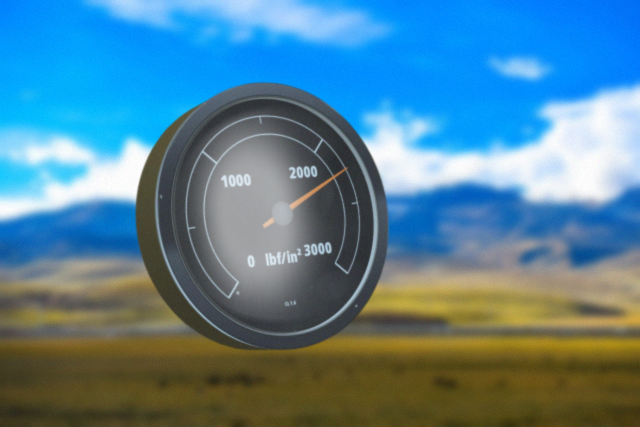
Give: 2250 psi
